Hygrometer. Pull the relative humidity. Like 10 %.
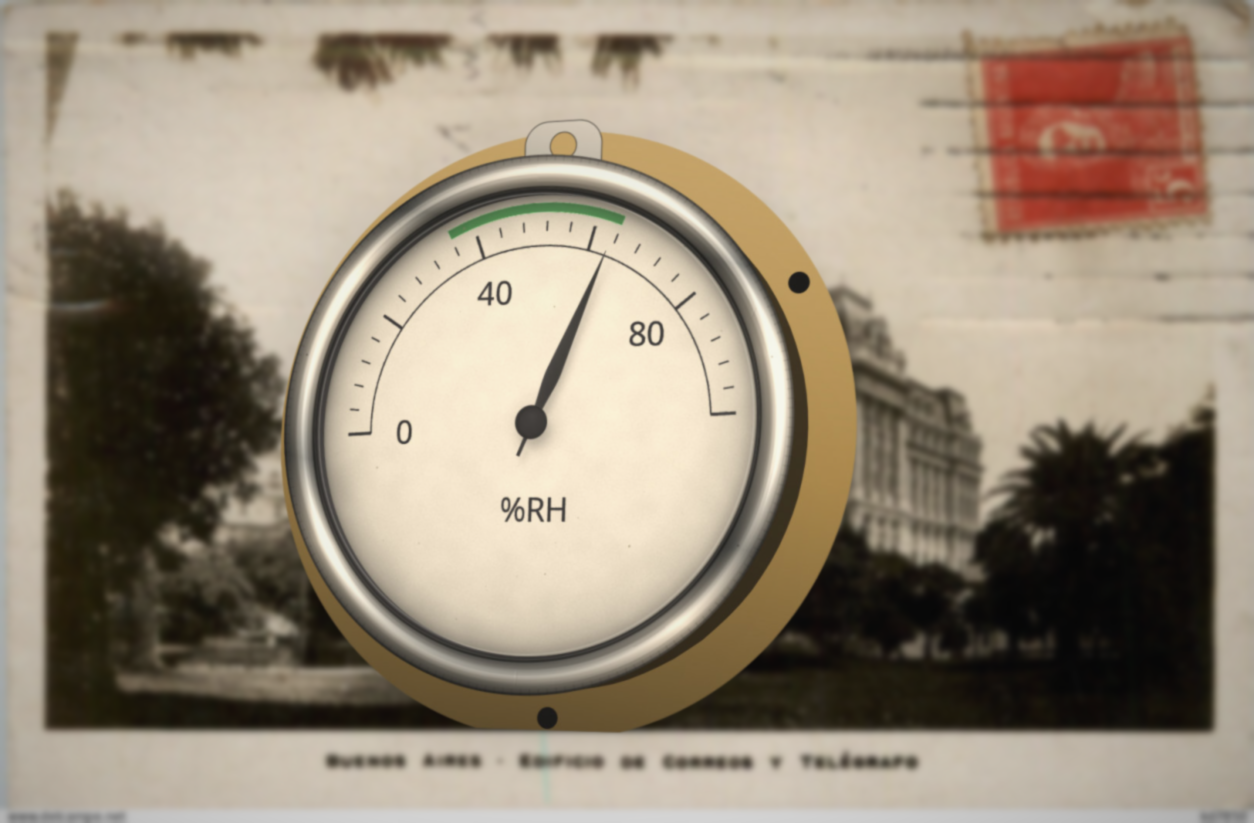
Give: 64 %
